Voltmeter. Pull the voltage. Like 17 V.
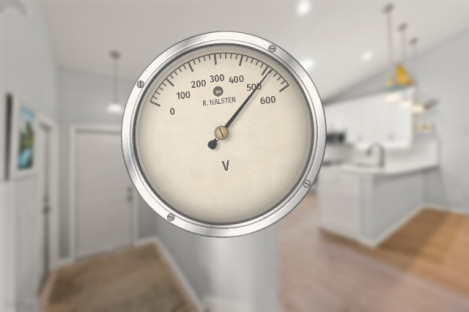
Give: 520 V
